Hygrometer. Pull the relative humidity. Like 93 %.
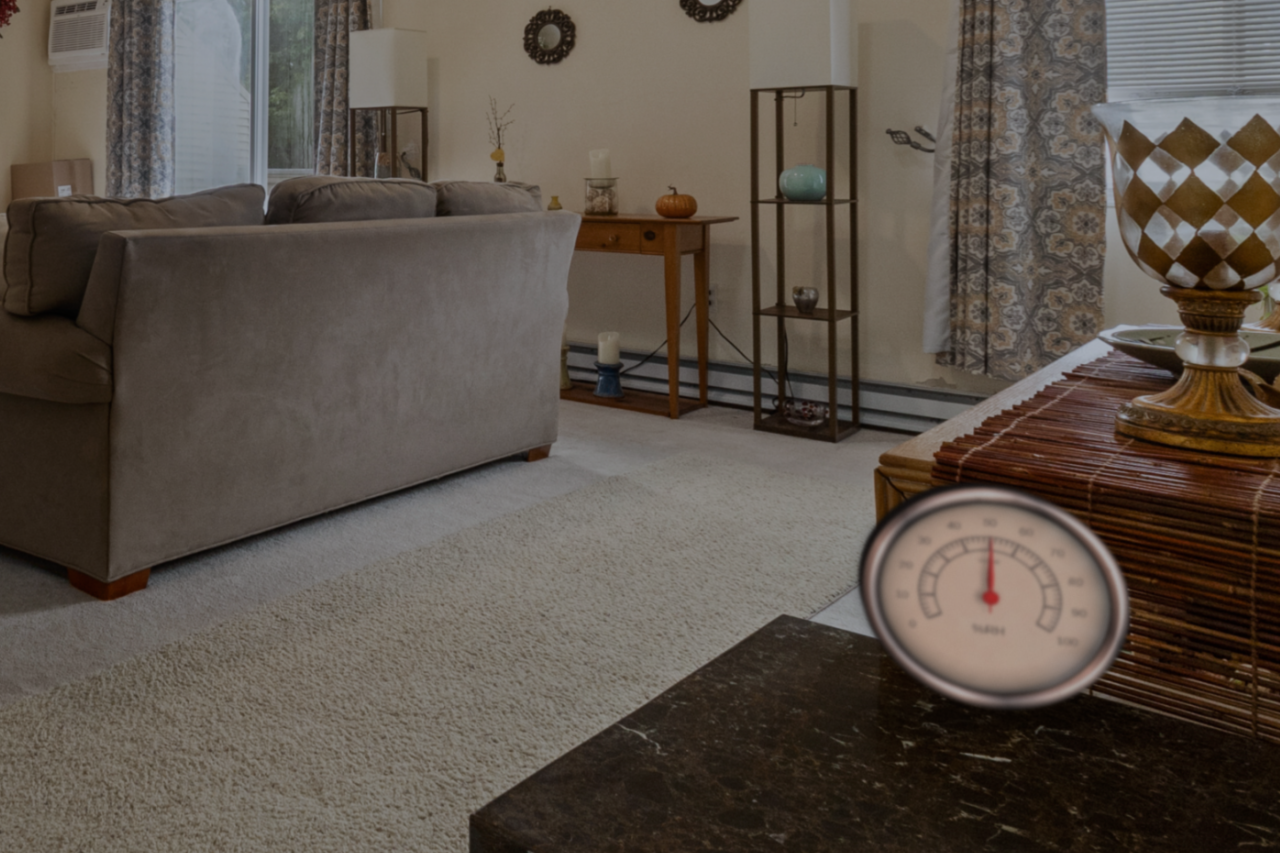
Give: 50 %
